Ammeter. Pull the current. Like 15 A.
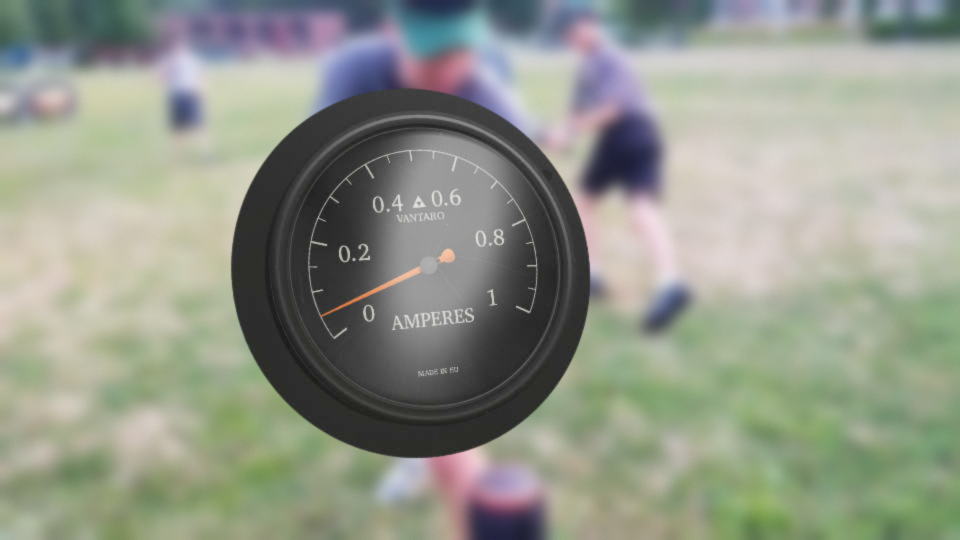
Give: 0.05 A
